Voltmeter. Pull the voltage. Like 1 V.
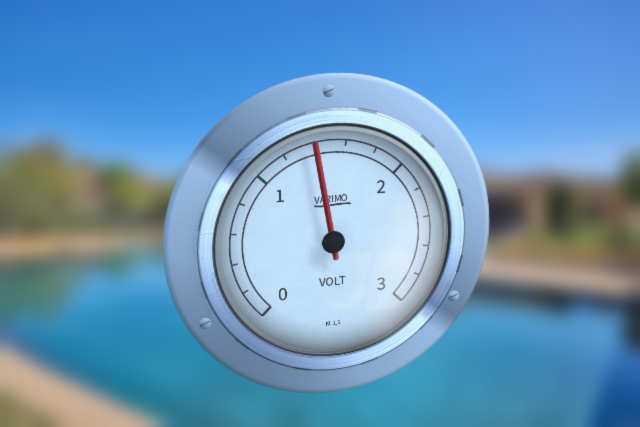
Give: 1.4 V
